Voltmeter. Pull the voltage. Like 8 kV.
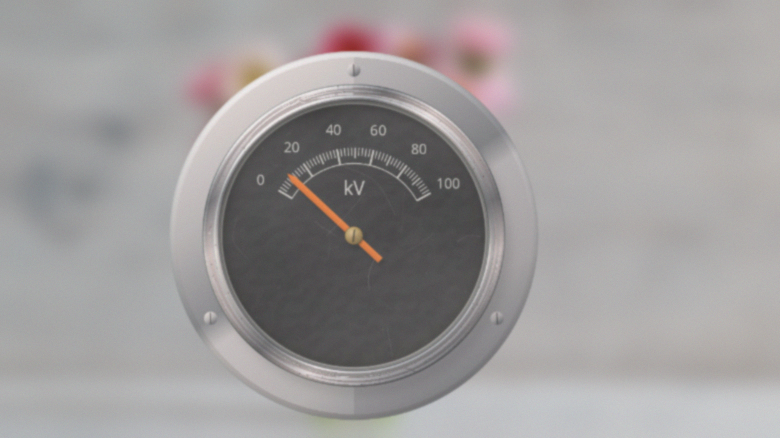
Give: 10 kV
